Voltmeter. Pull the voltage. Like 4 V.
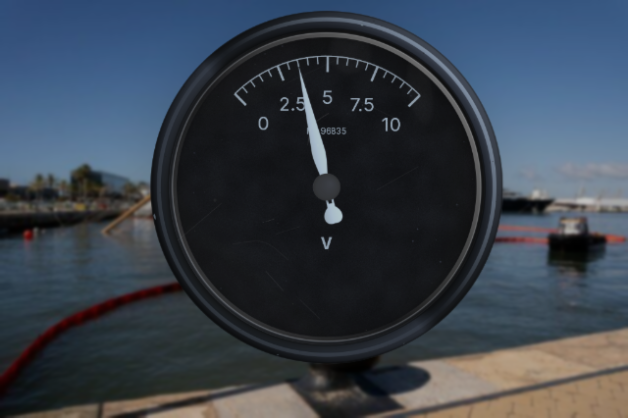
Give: 3.5 V
